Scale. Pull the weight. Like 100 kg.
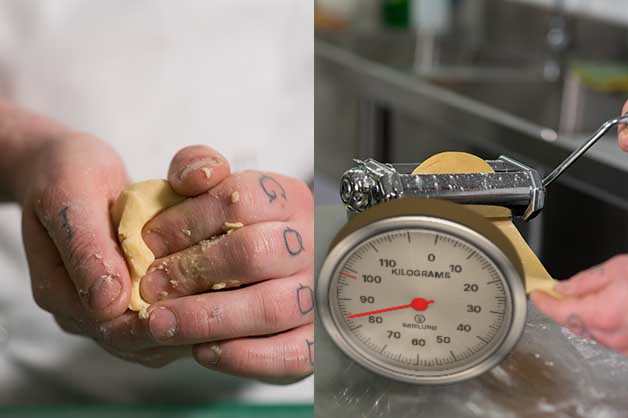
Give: 85 kg
